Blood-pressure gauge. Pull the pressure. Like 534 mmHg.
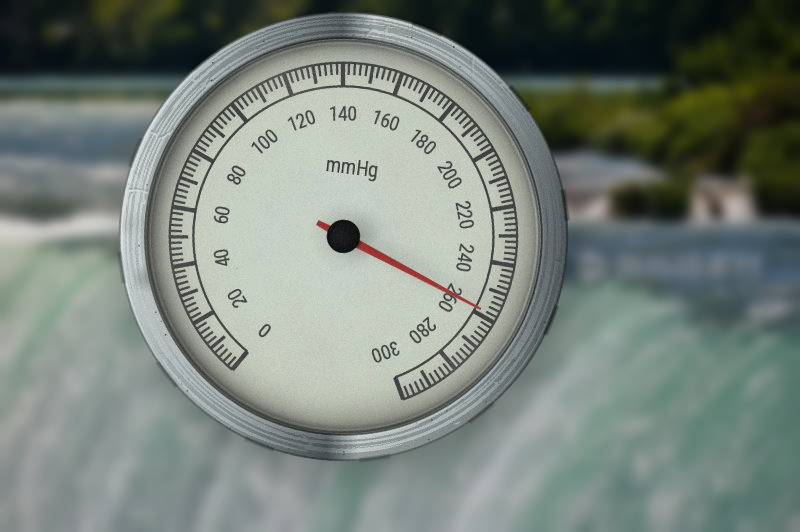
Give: 258 mmHg
